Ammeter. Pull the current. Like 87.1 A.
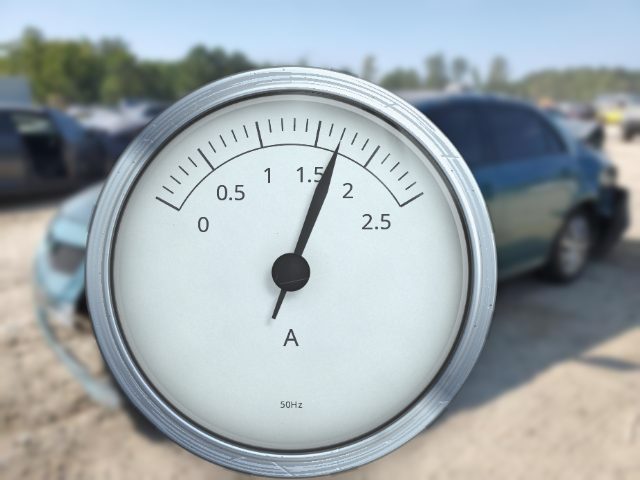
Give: 1.7 A
